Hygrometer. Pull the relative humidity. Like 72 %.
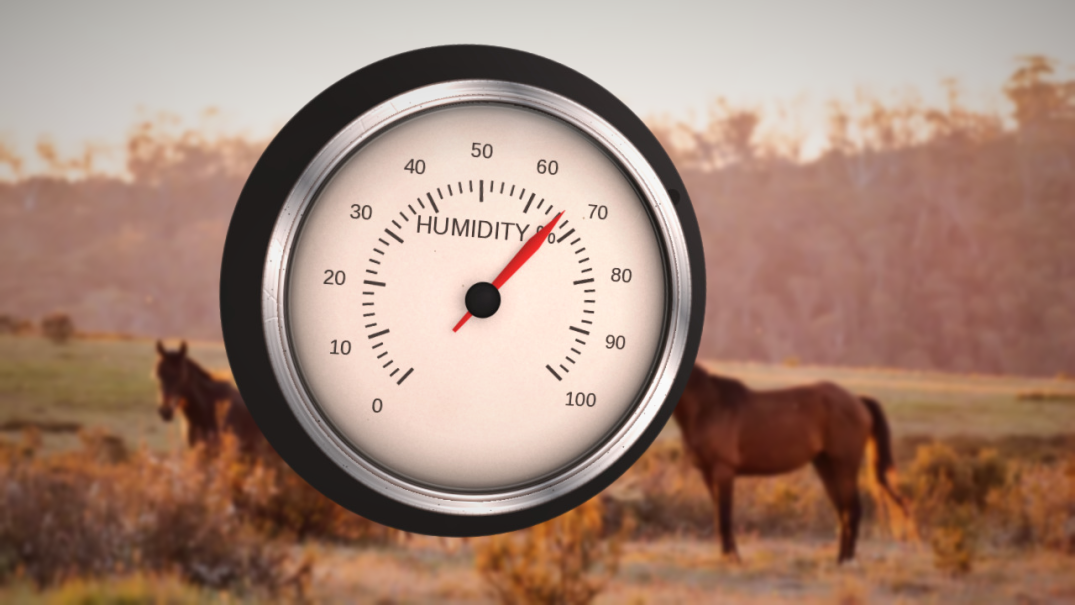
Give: 66 %
